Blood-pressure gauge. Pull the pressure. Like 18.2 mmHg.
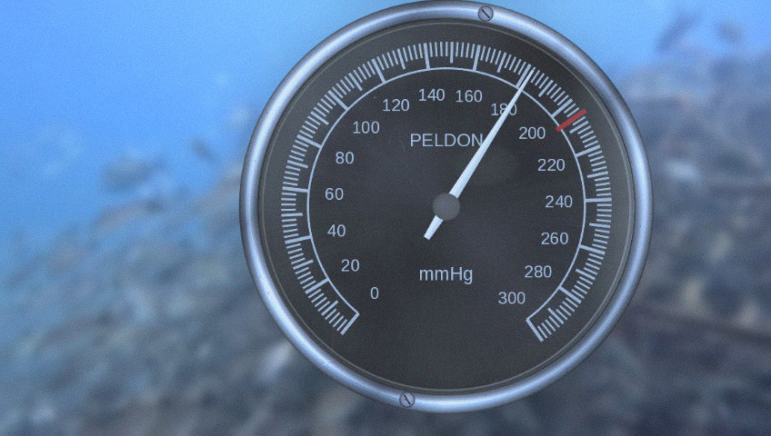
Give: 182 mmHg
